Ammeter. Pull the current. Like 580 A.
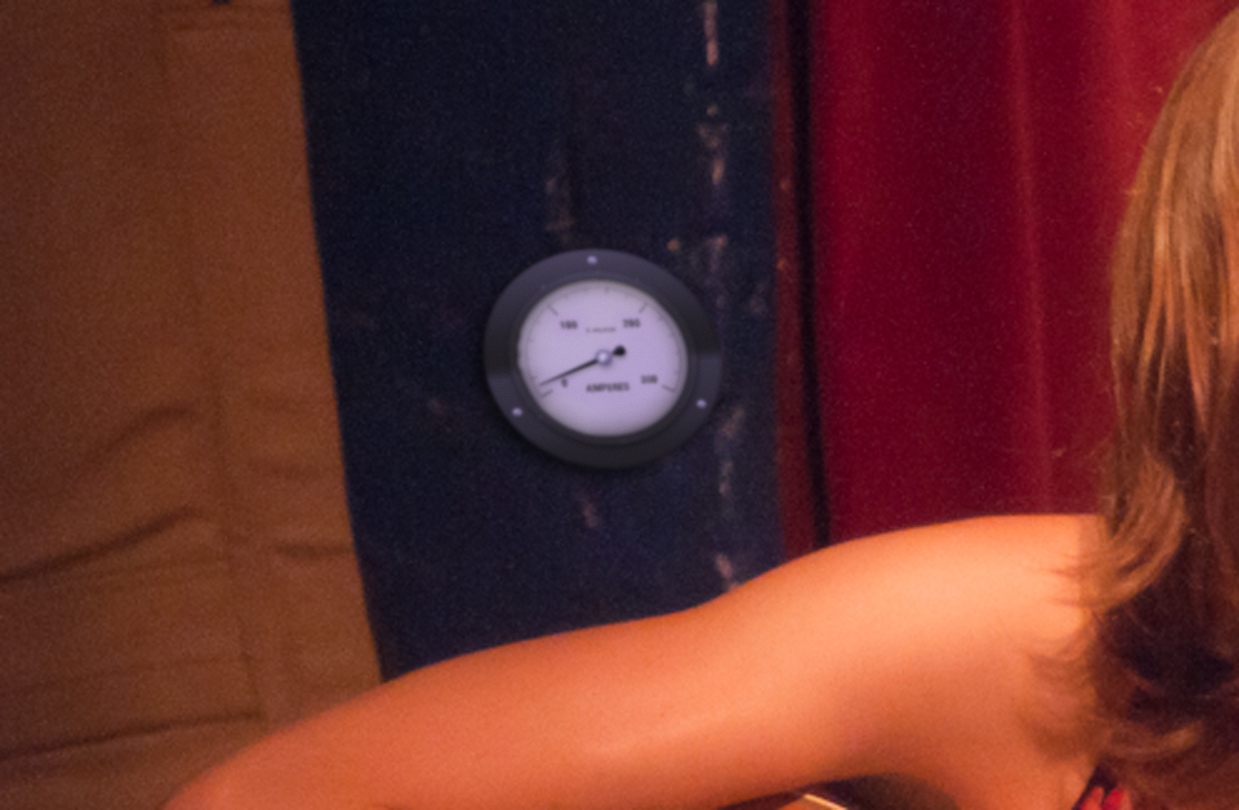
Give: 10 A
